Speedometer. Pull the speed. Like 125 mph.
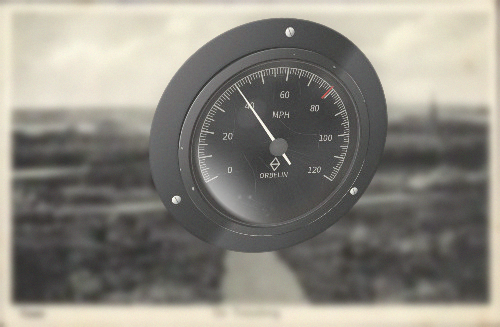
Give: 40 mph
